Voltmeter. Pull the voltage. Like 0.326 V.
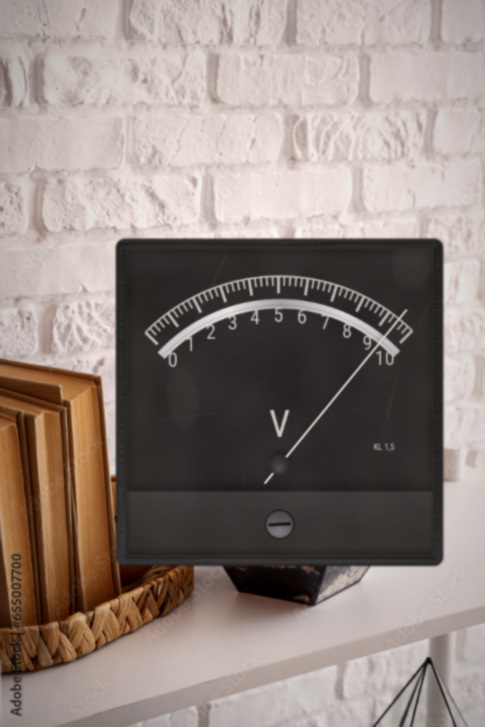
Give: 9.4 V
